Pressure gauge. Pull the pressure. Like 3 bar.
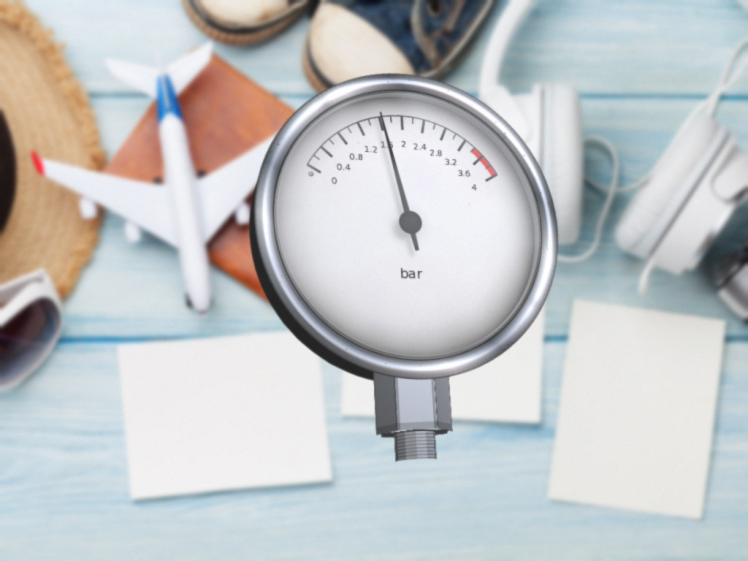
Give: 1.6 bar
